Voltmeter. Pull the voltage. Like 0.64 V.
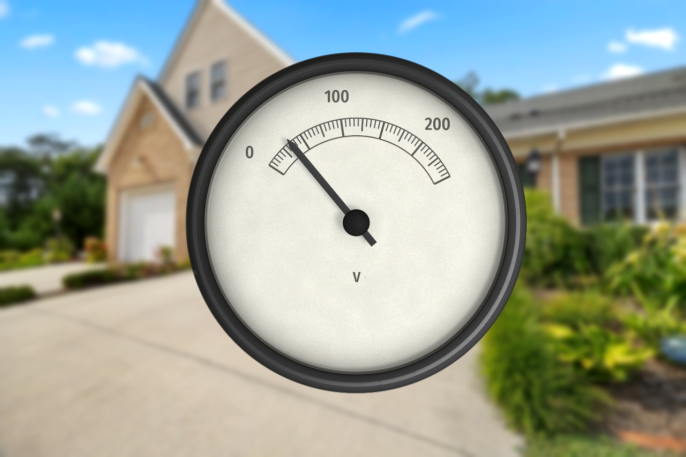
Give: 35 V
